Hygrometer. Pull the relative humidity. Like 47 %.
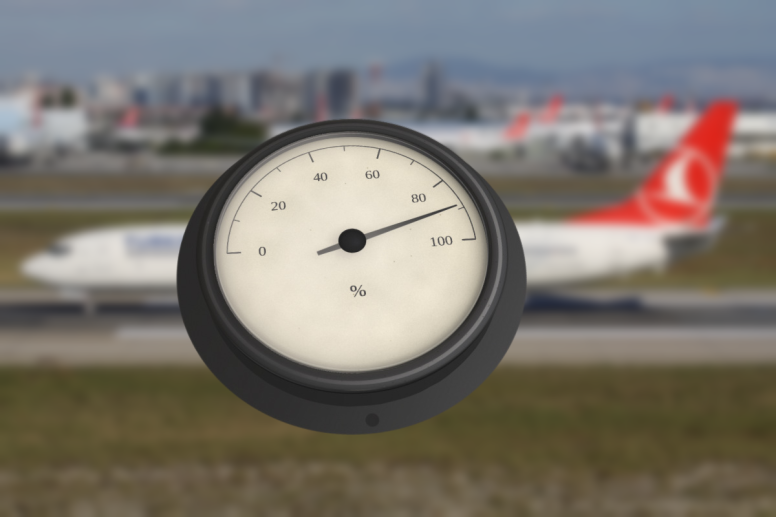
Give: 90 %
